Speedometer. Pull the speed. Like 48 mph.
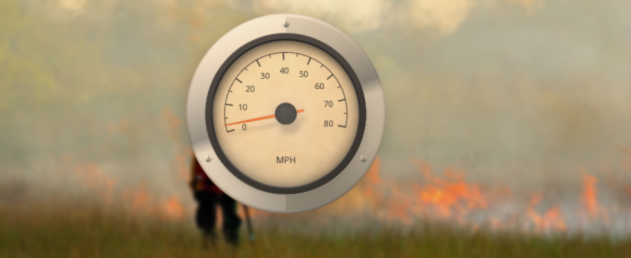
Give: 2.5 mph
